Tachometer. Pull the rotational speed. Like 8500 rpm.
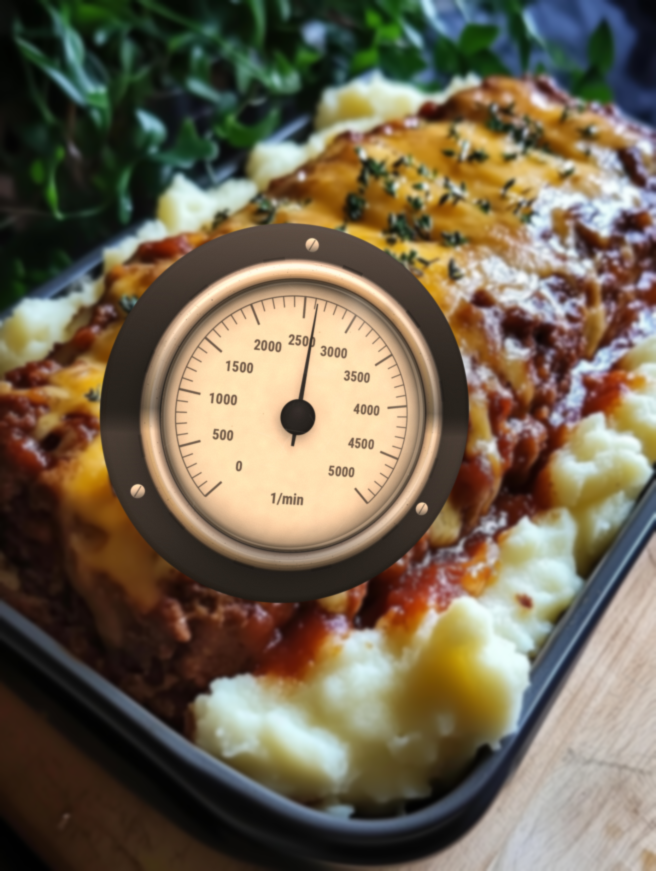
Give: 2600 rpm
